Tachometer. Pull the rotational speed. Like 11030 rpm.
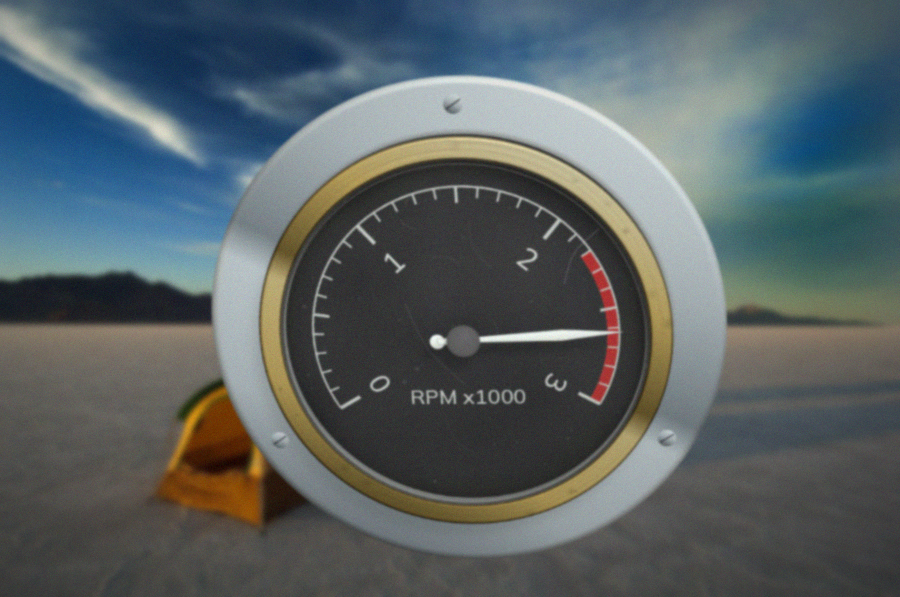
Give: 2600 rpm
